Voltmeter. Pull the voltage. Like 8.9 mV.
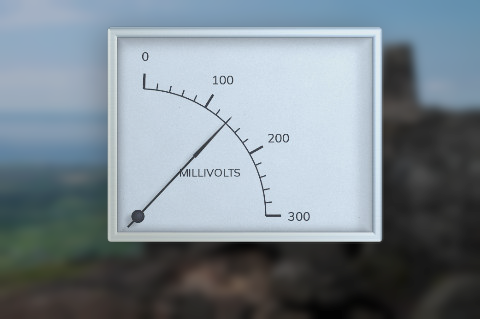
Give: 140 mV
